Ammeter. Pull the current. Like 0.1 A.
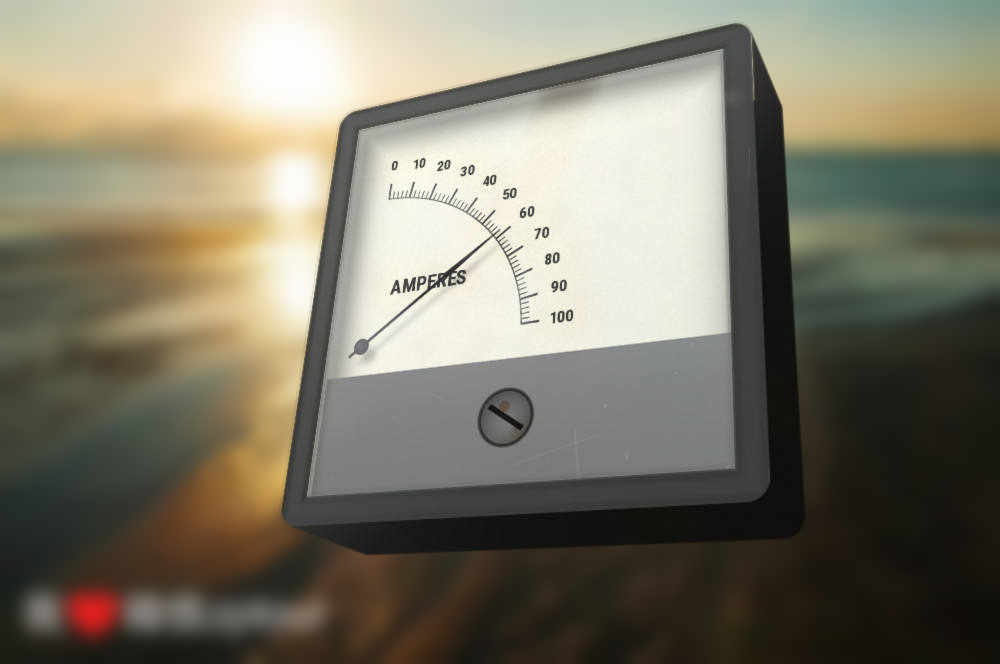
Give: 60 A
